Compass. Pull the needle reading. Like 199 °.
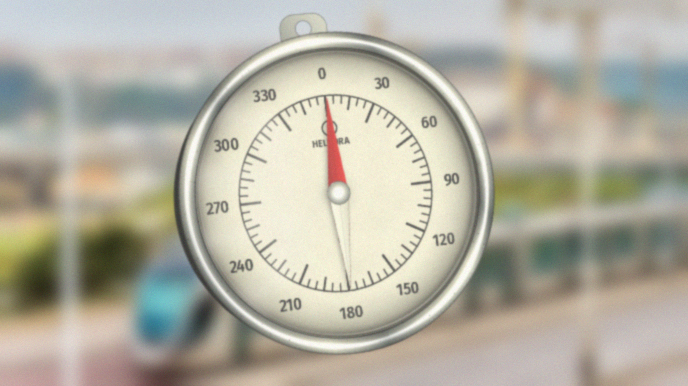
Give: 0 °
